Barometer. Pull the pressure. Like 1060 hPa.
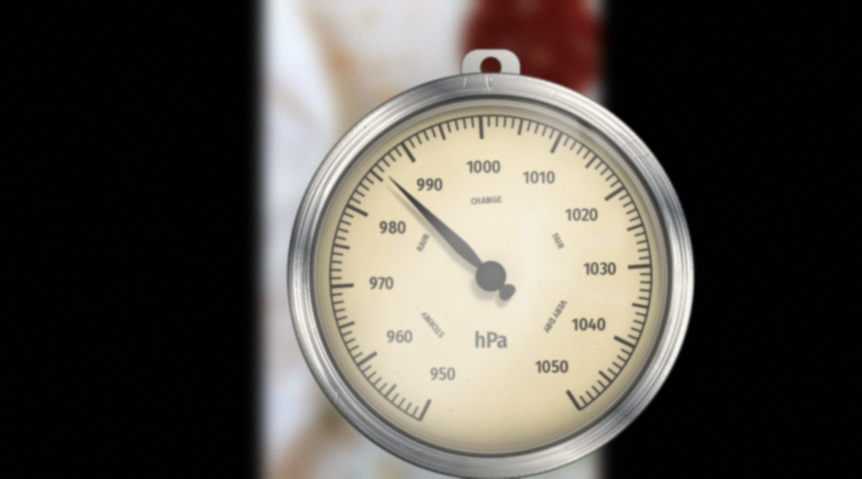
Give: 986 hPa
